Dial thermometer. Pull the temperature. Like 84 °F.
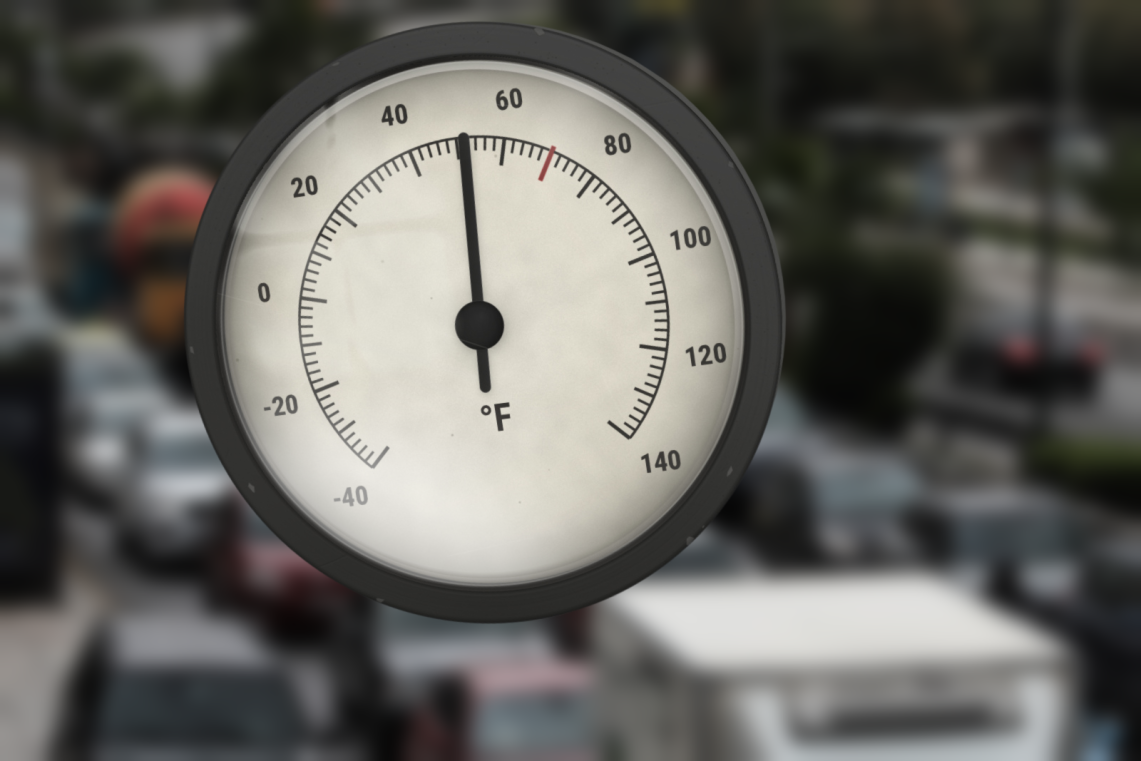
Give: 52 °F
